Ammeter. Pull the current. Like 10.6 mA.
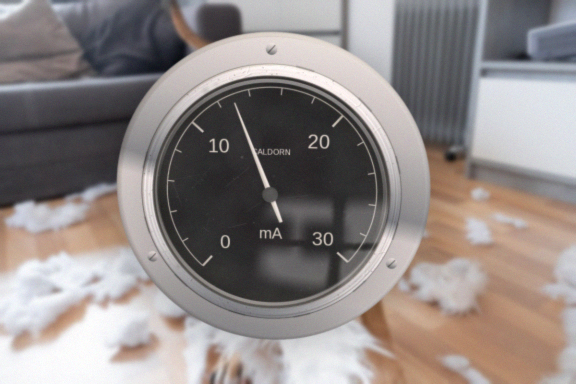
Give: 13 mA
